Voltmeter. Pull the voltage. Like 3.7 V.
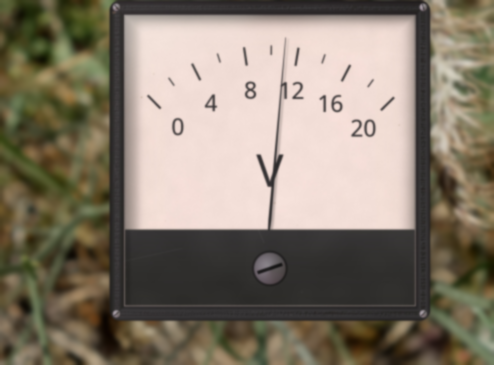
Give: 11 V
